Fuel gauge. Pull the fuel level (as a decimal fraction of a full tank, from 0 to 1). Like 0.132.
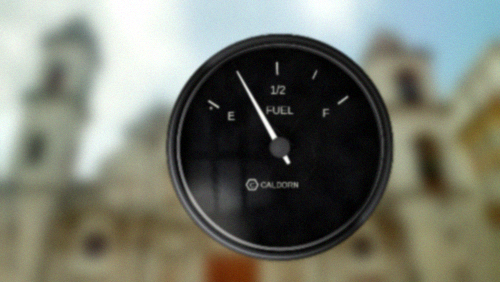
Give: 0.25
